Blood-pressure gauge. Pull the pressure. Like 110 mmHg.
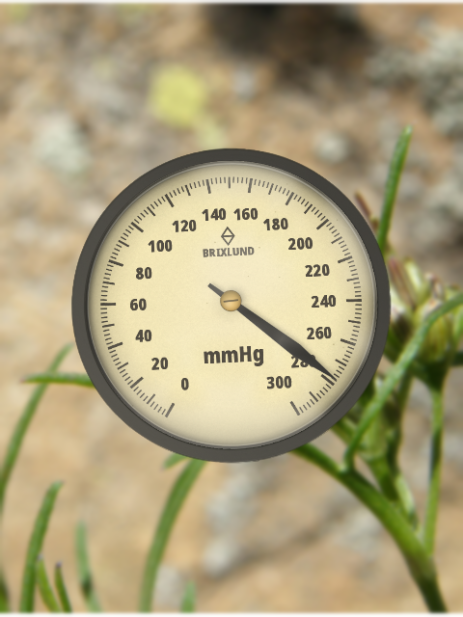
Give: 278 mmHg
